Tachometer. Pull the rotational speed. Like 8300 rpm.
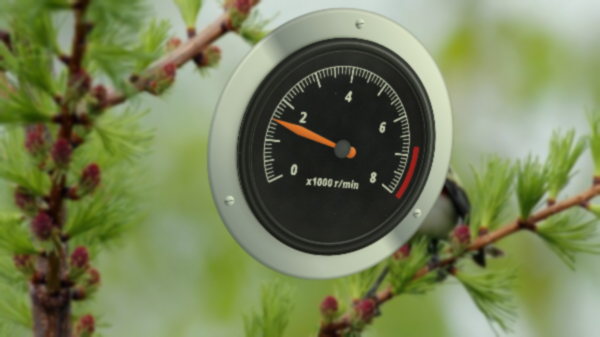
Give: 1500 rpm
